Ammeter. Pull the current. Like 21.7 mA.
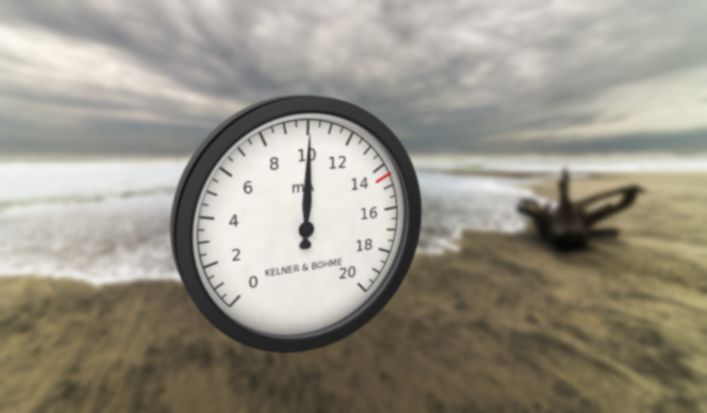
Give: 10 mA
